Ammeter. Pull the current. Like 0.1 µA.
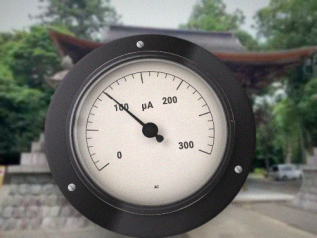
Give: 100 µA
